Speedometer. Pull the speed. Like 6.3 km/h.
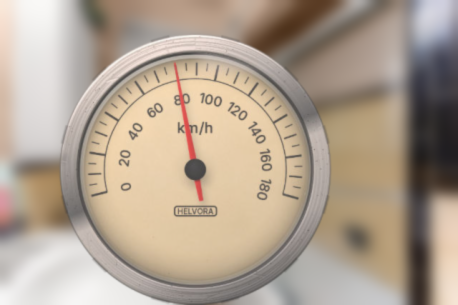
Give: 80 km/h
